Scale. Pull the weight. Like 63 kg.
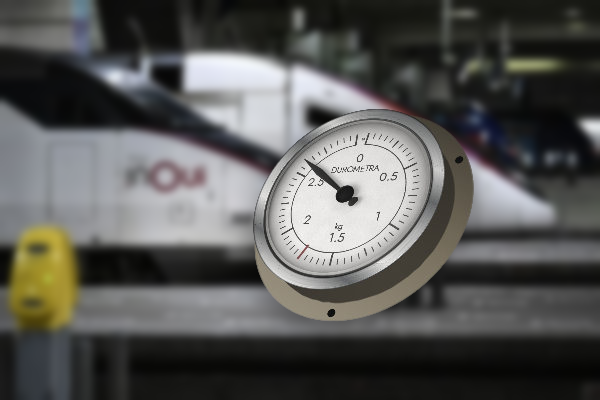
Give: 2.6 kg
